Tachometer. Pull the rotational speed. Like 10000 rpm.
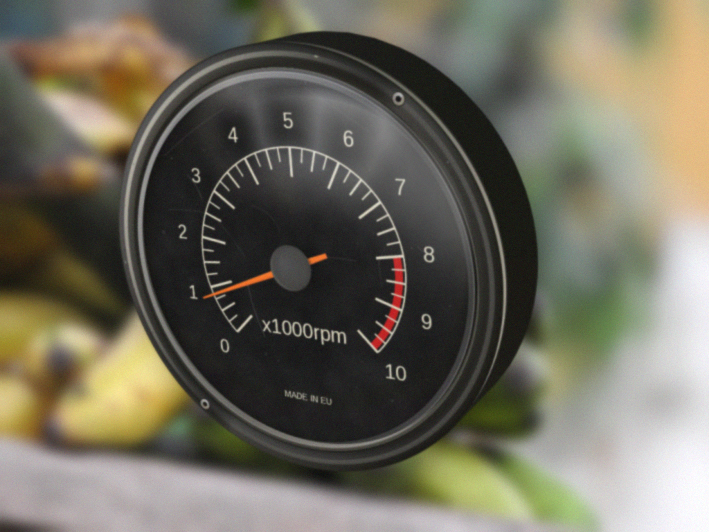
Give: 875 rpm
